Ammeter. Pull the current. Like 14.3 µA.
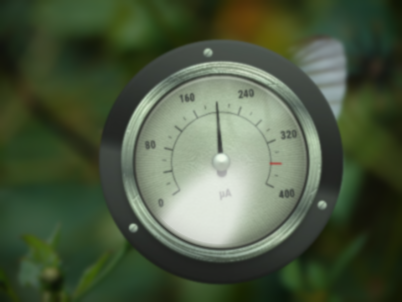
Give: 200 µA
